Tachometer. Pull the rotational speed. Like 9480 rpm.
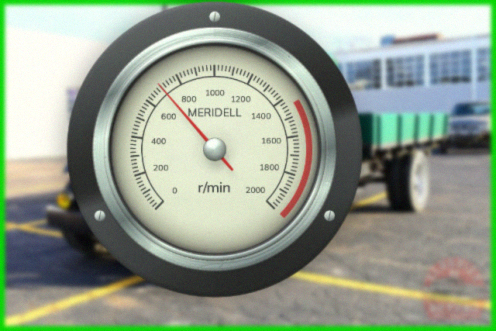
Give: 700 rpm
